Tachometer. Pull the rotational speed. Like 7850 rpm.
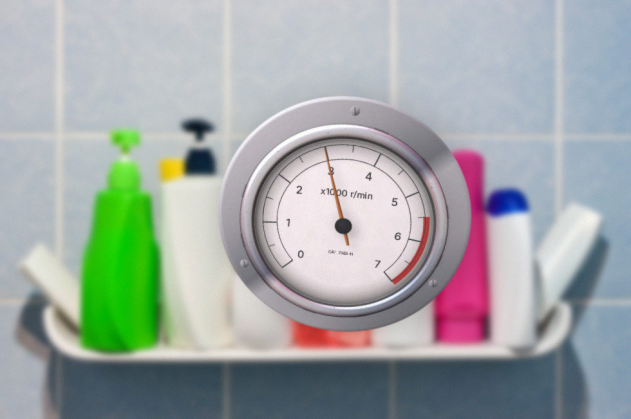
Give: 3000 rpm
